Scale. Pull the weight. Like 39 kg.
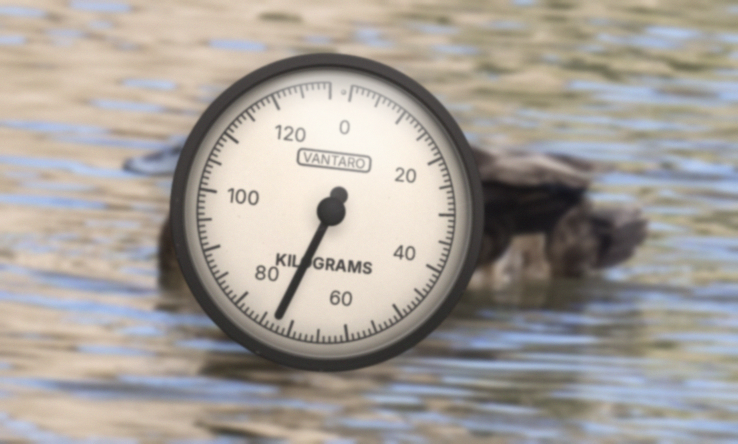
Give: 73 kg
